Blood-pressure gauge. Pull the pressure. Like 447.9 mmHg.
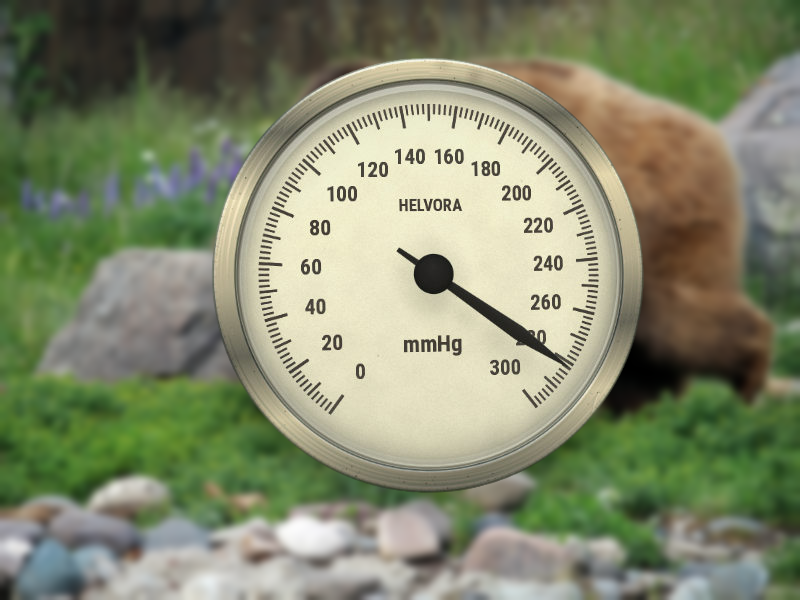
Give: 282 mmHg
